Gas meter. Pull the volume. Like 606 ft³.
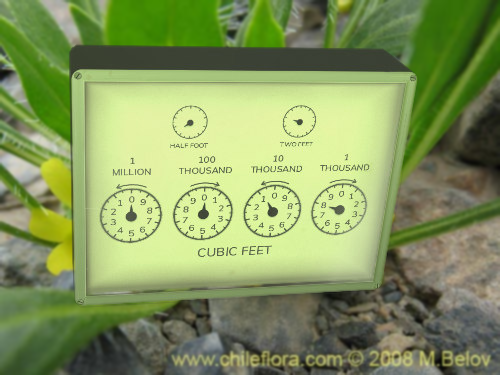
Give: 800 ft³
